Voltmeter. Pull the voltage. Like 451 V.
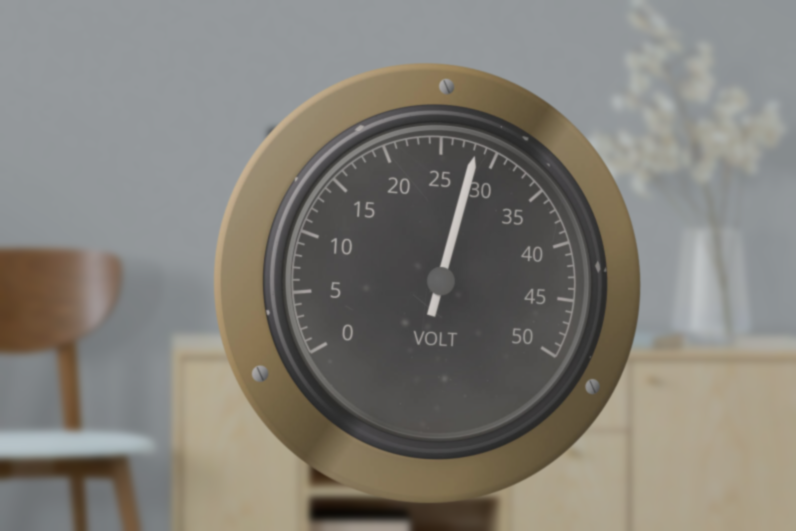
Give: 28 V
